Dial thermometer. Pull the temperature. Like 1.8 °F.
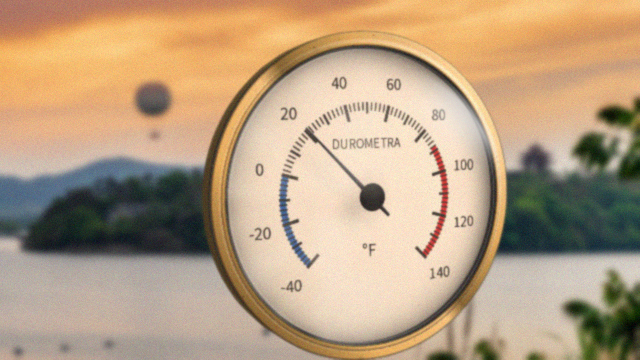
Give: 20 °F
